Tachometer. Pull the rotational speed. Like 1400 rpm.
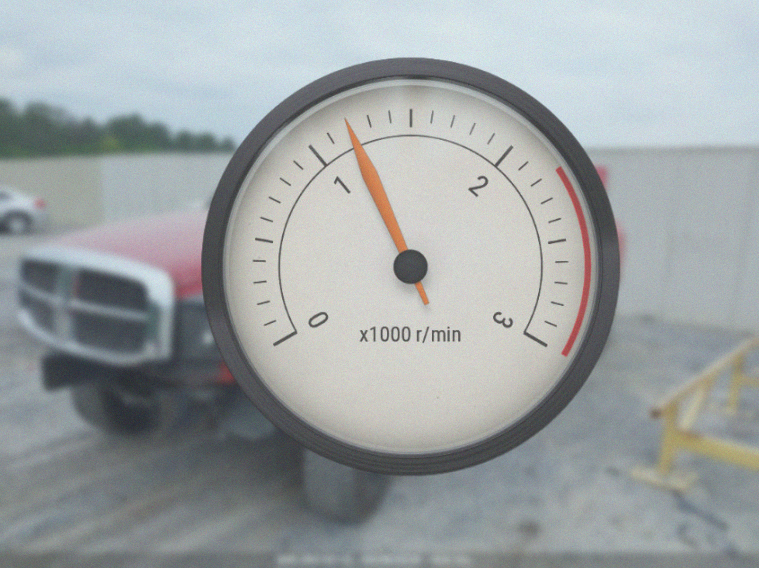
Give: 1200 rpm
